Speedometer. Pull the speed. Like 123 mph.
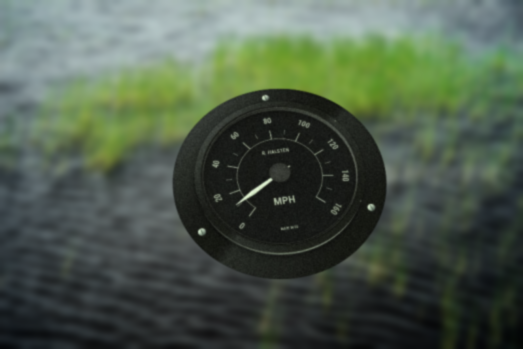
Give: 10 mph
